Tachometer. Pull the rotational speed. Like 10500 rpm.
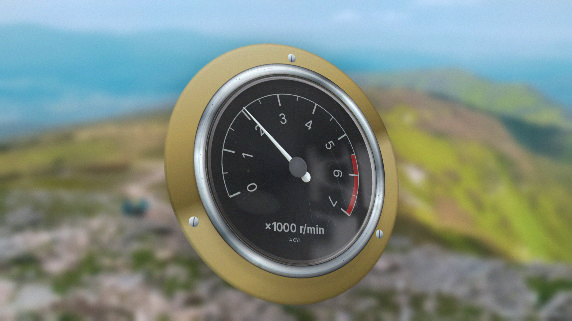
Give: 2000 rpm
